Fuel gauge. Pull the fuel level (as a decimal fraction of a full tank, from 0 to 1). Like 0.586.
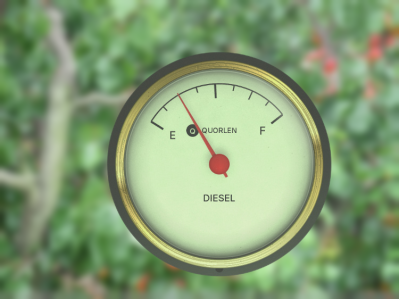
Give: 0.25
